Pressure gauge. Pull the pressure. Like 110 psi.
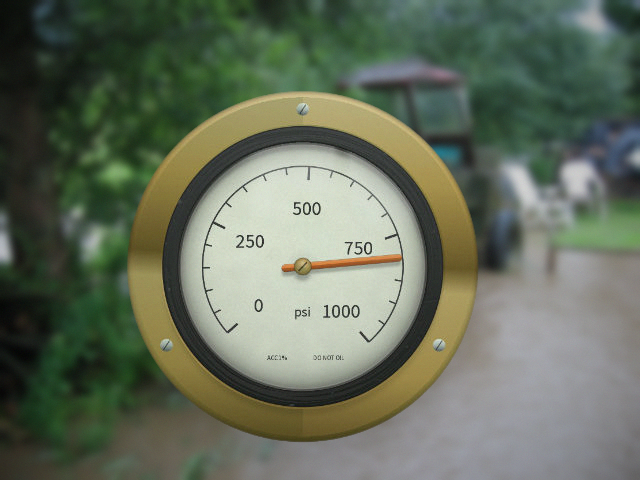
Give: 800 psi
